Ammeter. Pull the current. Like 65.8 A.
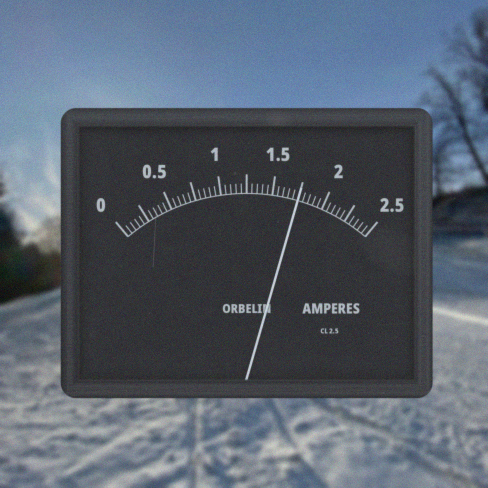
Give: 1.75 A
